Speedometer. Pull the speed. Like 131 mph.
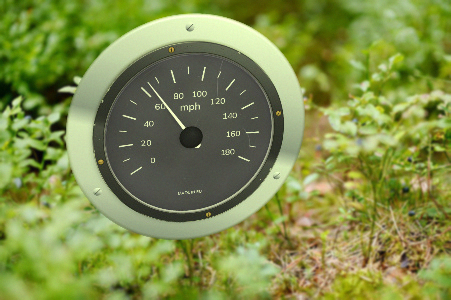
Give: 65 mph
